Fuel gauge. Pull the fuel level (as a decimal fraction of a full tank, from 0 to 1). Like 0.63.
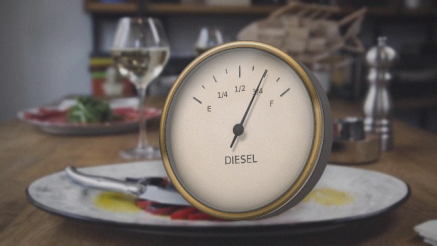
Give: 0.75
